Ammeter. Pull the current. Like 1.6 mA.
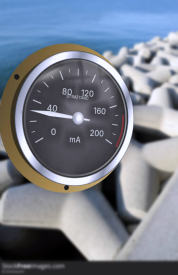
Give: 30 mA
